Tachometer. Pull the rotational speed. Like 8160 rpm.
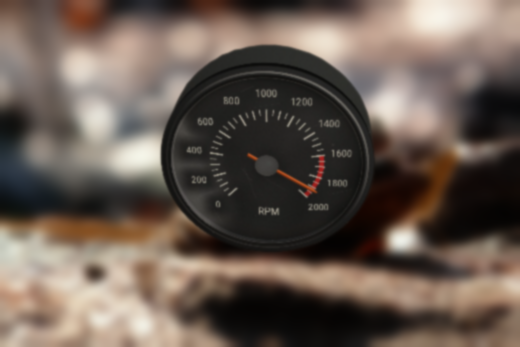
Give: 1900 rpm
